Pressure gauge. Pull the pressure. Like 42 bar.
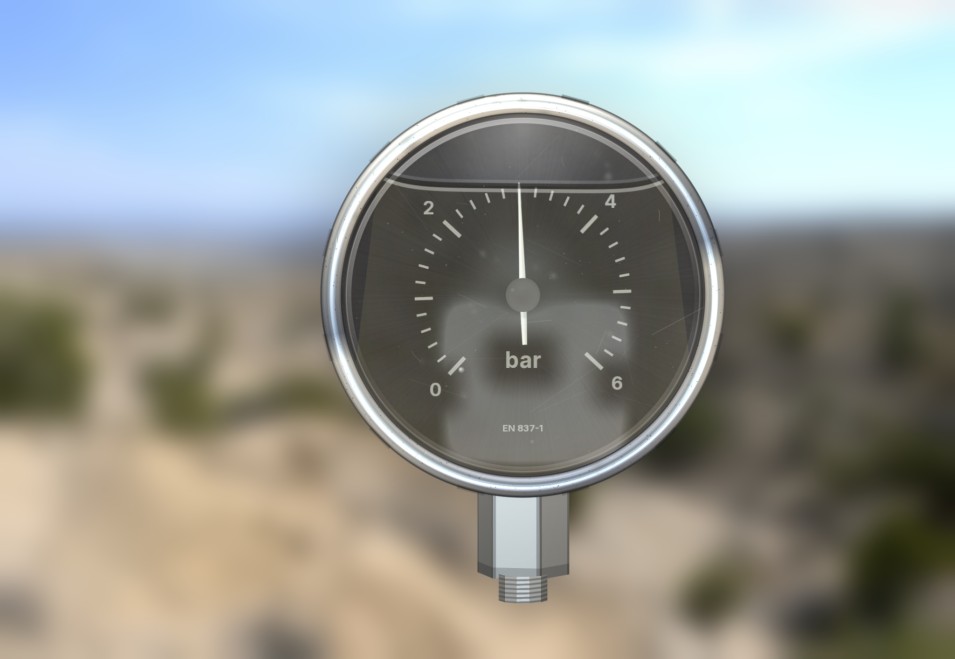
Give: 3 bar
